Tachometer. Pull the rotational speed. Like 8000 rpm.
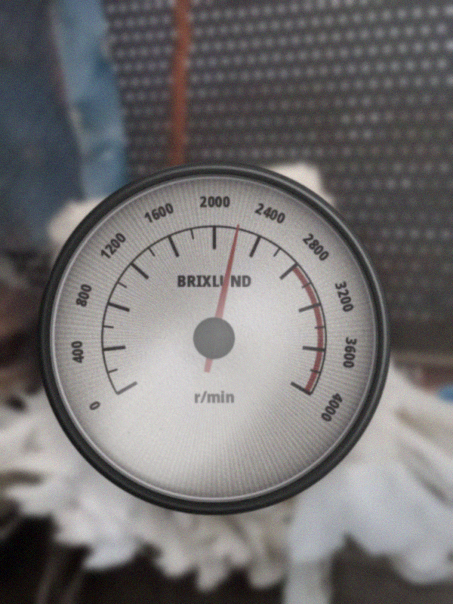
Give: 2200 rpm
